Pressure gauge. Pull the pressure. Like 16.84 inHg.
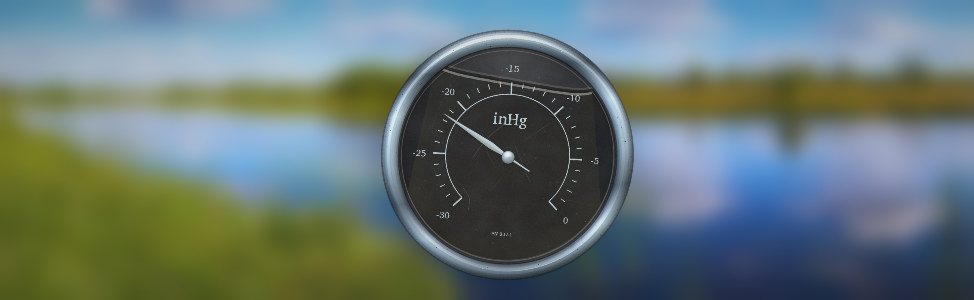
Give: -21.5 inHg
